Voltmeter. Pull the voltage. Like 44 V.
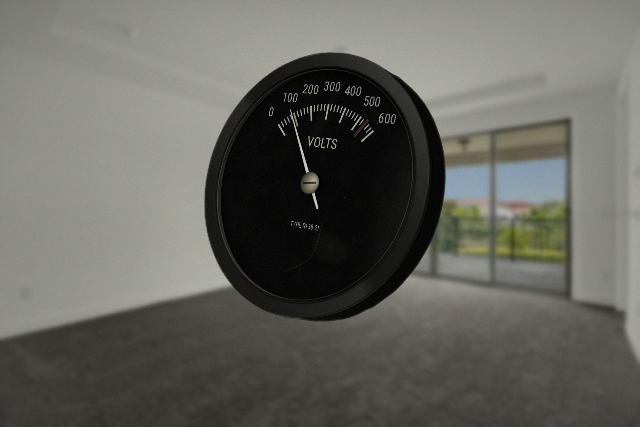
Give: 100 V
